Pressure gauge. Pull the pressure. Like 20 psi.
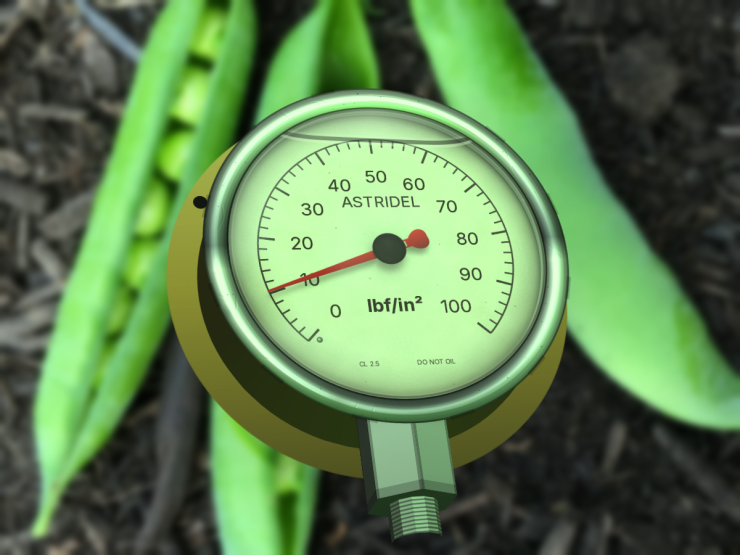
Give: 10 psi
